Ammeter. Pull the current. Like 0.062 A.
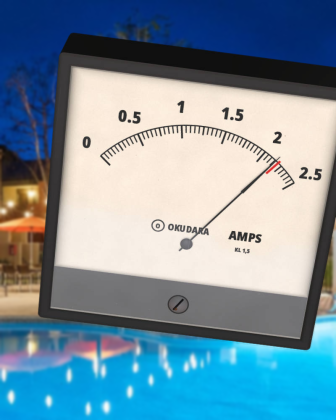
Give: 2.15 A
